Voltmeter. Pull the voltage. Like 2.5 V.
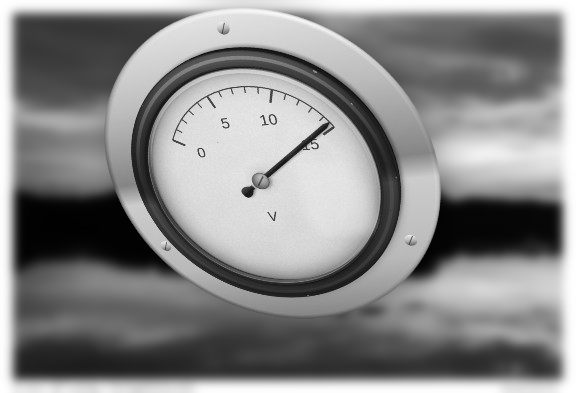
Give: 14.5 V
